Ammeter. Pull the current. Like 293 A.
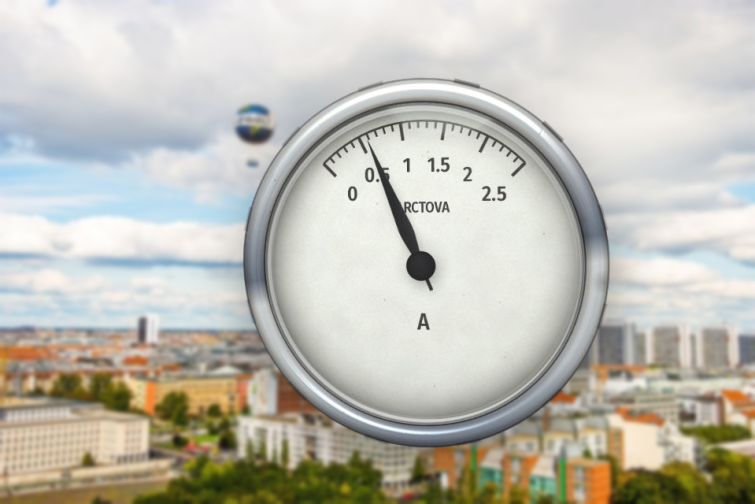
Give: 0.6 A
